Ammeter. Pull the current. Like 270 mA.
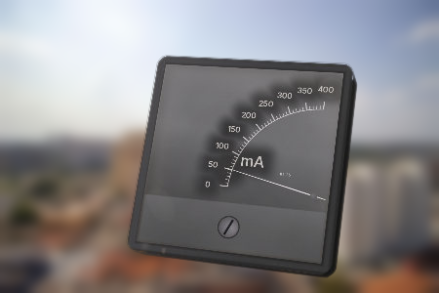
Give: 50 mA
